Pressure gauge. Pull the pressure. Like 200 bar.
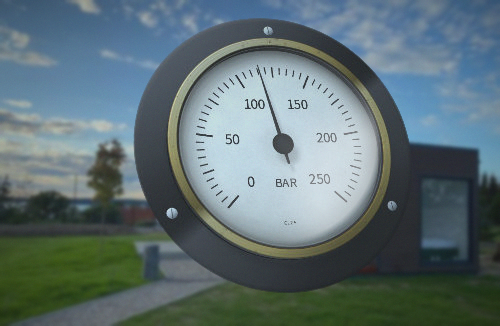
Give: 115 bar
